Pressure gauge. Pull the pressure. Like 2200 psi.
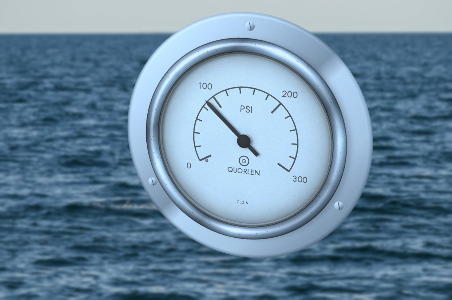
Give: 90 psi
